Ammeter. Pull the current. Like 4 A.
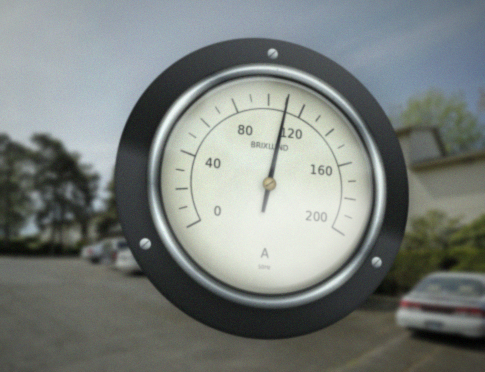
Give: 110 A
